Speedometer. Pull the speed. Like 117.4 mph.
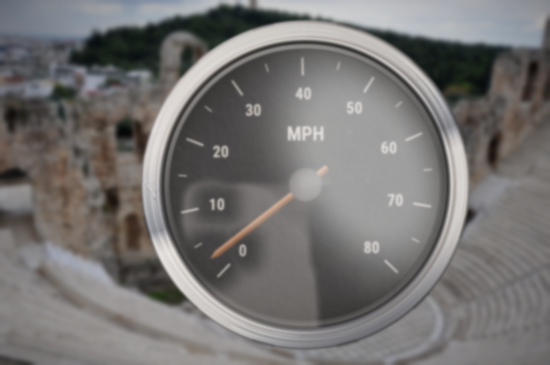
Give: 2.5 mph
